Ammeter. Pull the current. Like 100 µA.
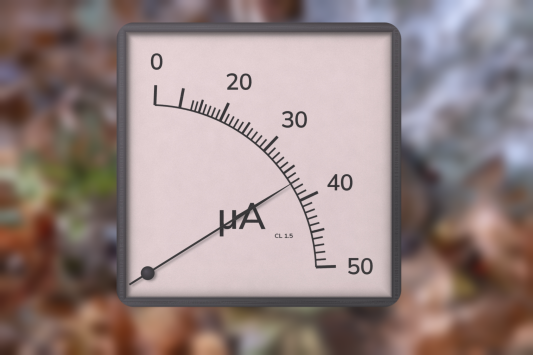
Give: 37 µA
